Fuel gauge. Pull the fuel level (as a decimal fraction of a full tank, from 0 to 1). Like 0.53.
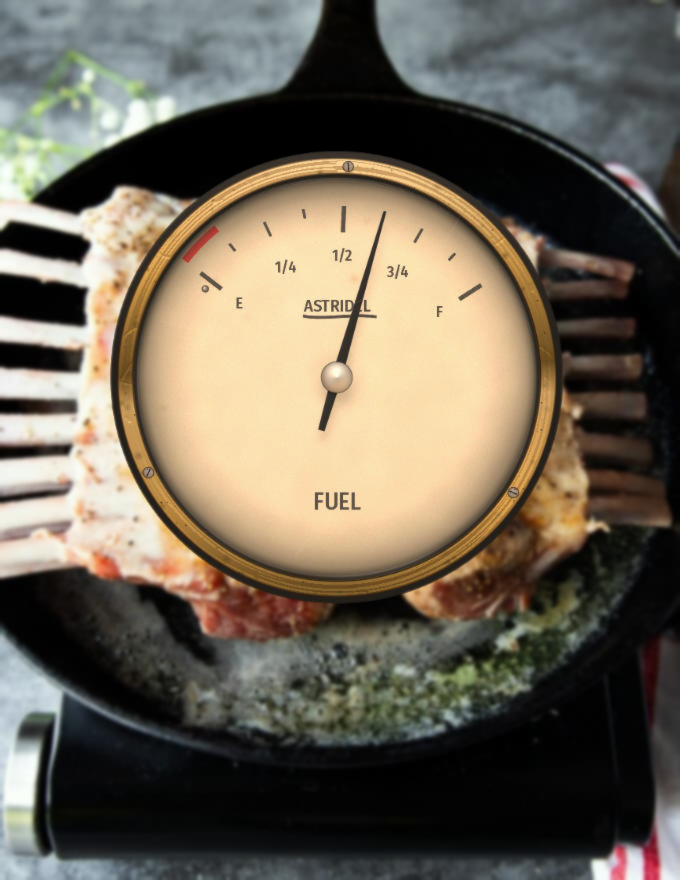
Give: 0.625
